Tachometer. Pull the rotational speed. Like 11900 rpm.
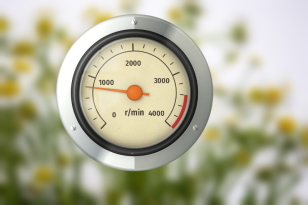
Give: 800 rpm
